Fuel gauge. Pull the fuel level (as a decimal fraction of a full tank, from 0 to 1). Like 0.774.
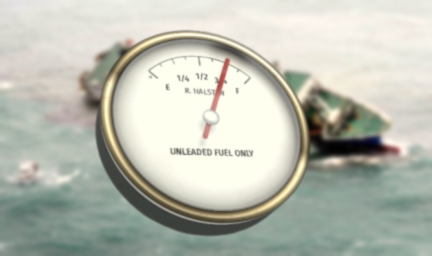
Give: 0.75
